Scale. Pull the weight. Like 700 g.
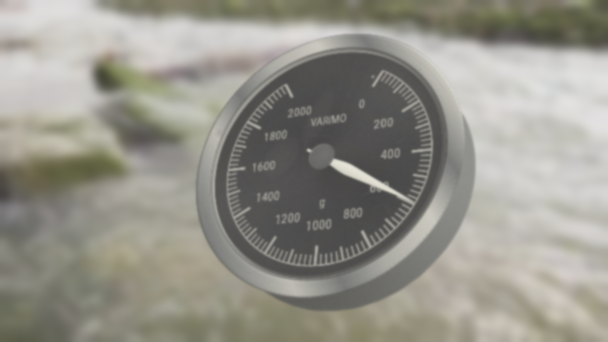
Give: 600 g
